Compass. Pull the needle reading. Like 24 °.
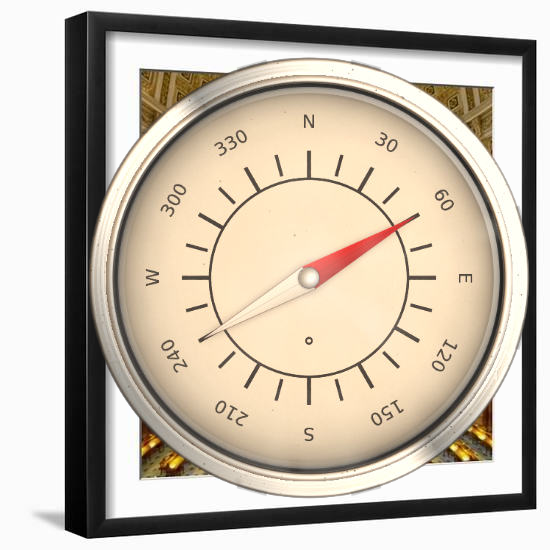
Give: 60 °
